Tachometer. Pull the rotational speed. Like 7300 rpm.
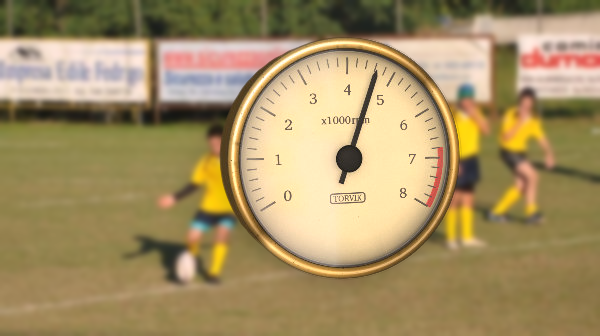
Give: 4600 rpm
